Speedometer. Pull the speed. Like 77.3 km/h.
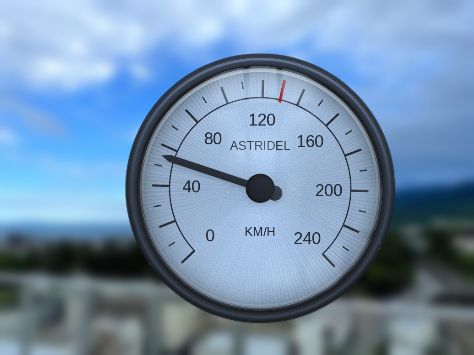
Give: 55 km/h
